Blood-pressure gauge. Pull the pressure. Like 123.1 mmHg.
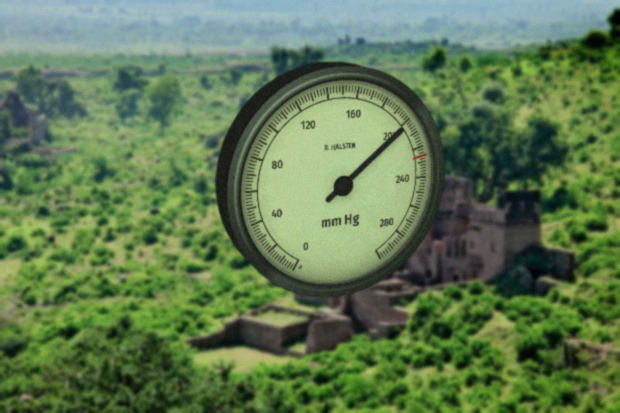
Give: 200 mmHg
